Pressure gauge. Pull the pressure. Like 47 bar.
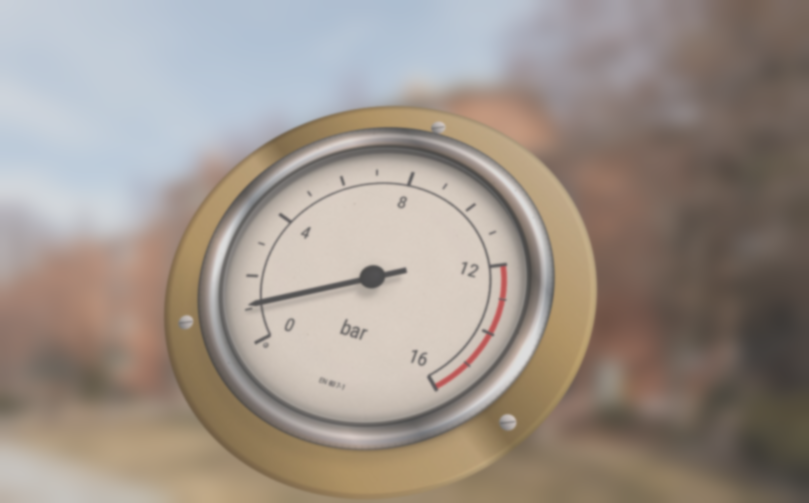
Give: 1 bar
